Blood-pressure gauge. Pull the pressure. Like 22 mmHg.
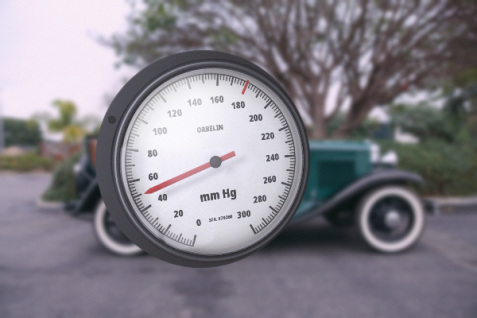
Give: 50 mmHg
